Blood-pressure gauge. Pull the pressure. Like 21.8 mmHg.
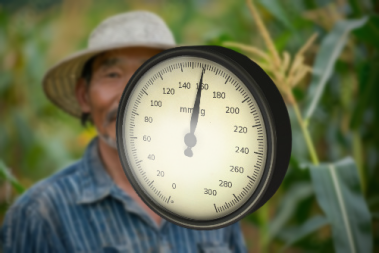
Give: 160 mmHg
